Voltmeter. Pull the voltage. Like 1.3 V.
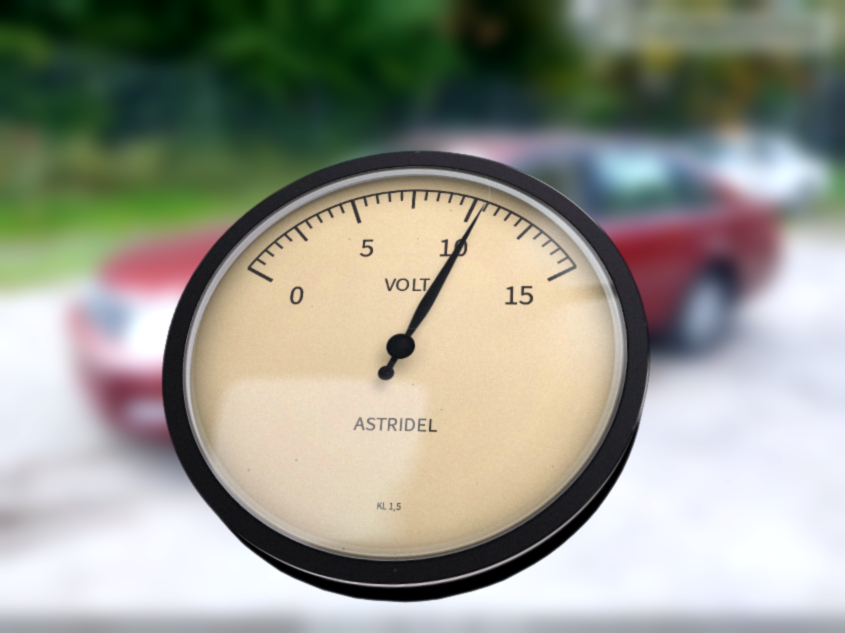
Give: 10.5 V
